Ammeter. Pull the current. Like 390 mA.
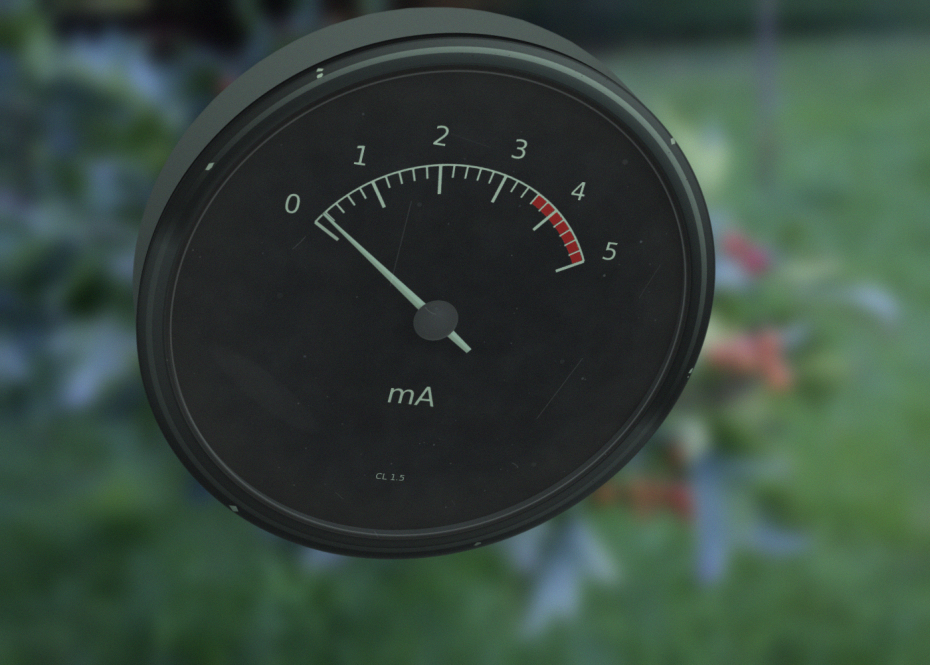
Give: 0.2 mA
